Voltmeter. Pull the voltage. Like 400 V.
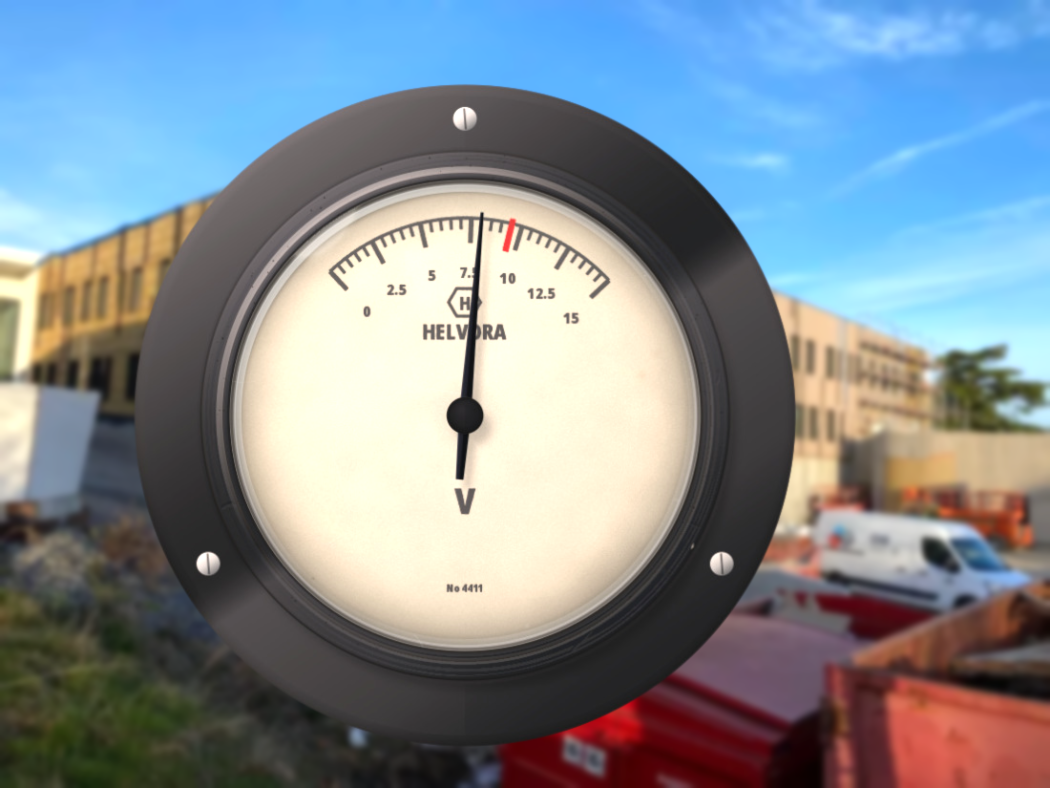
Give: 8 V
